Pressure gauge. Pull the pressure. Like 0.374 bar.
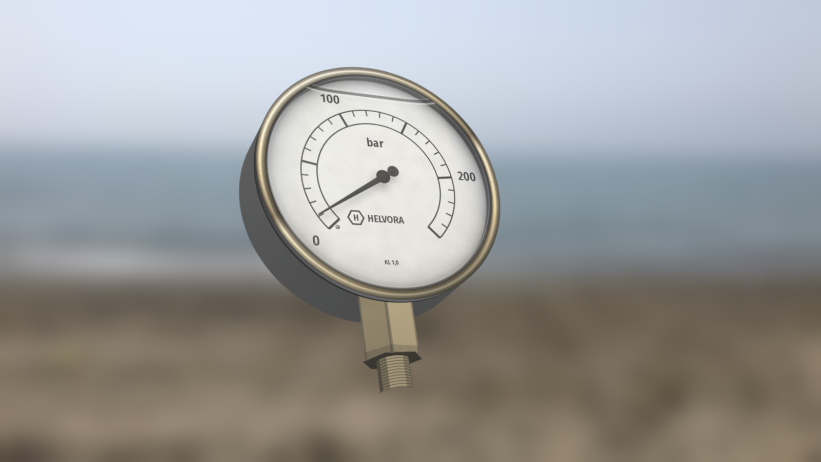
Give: 10 bar
